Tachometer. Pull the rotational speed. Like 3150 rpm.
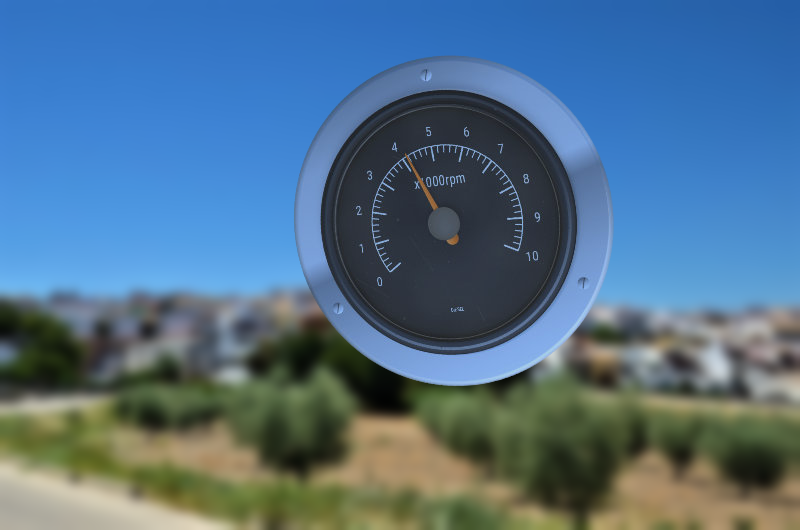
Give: 4200 rpm
